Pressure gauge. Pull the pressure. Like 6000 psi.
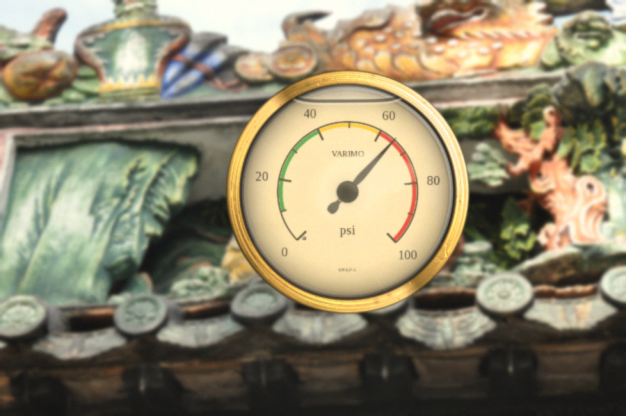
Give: 65 psi
